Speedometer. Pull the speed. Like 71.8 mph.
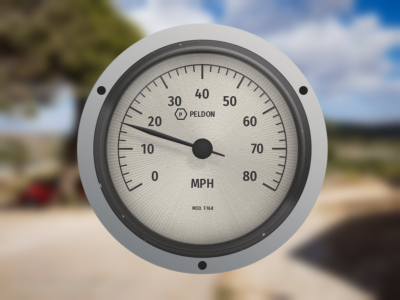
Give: 16 mph
